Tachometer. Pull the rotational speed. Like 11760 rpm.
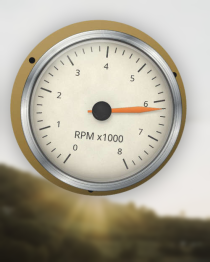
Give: 6200 rpm
